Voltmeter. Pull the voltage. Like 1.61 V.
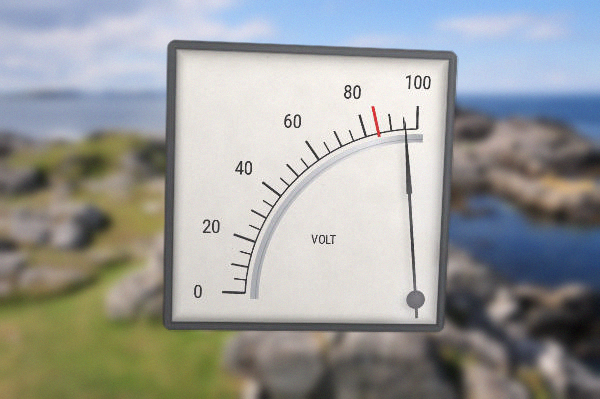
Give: 95 V
